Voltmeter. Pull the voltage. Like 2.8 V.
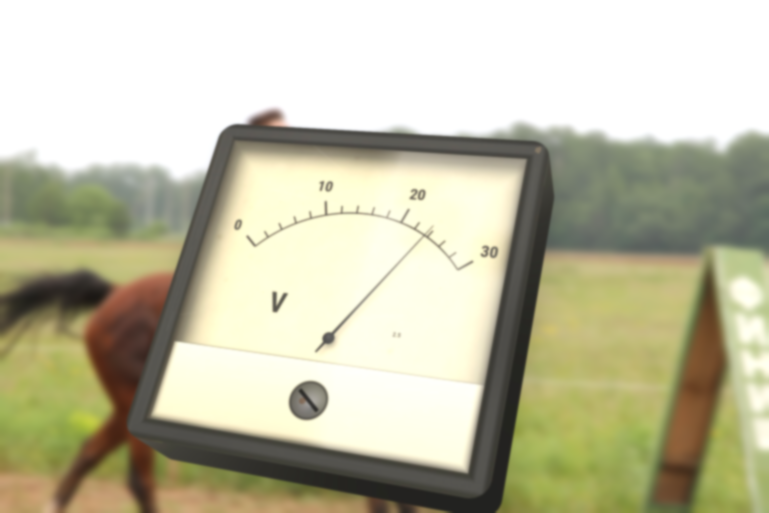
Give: 24 V
